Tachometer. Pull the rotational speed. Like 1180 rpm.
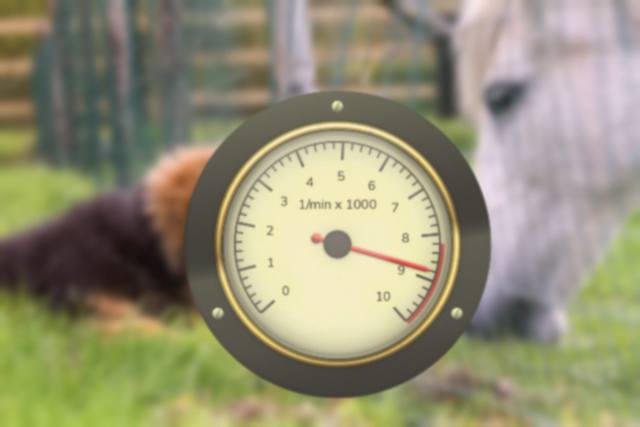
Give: 8800 rpm
